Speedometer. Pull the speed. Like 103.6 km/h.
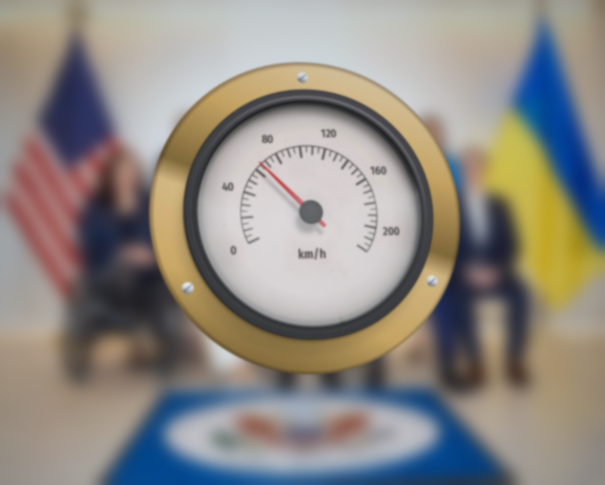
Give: 65 km/h
